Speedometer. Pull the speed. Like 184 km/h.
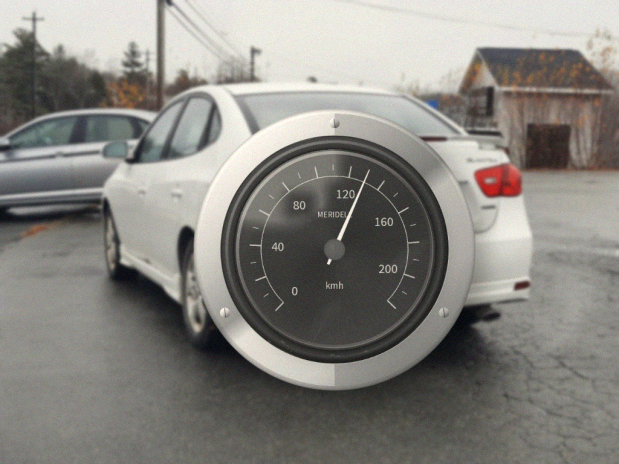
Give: 130 km/h
